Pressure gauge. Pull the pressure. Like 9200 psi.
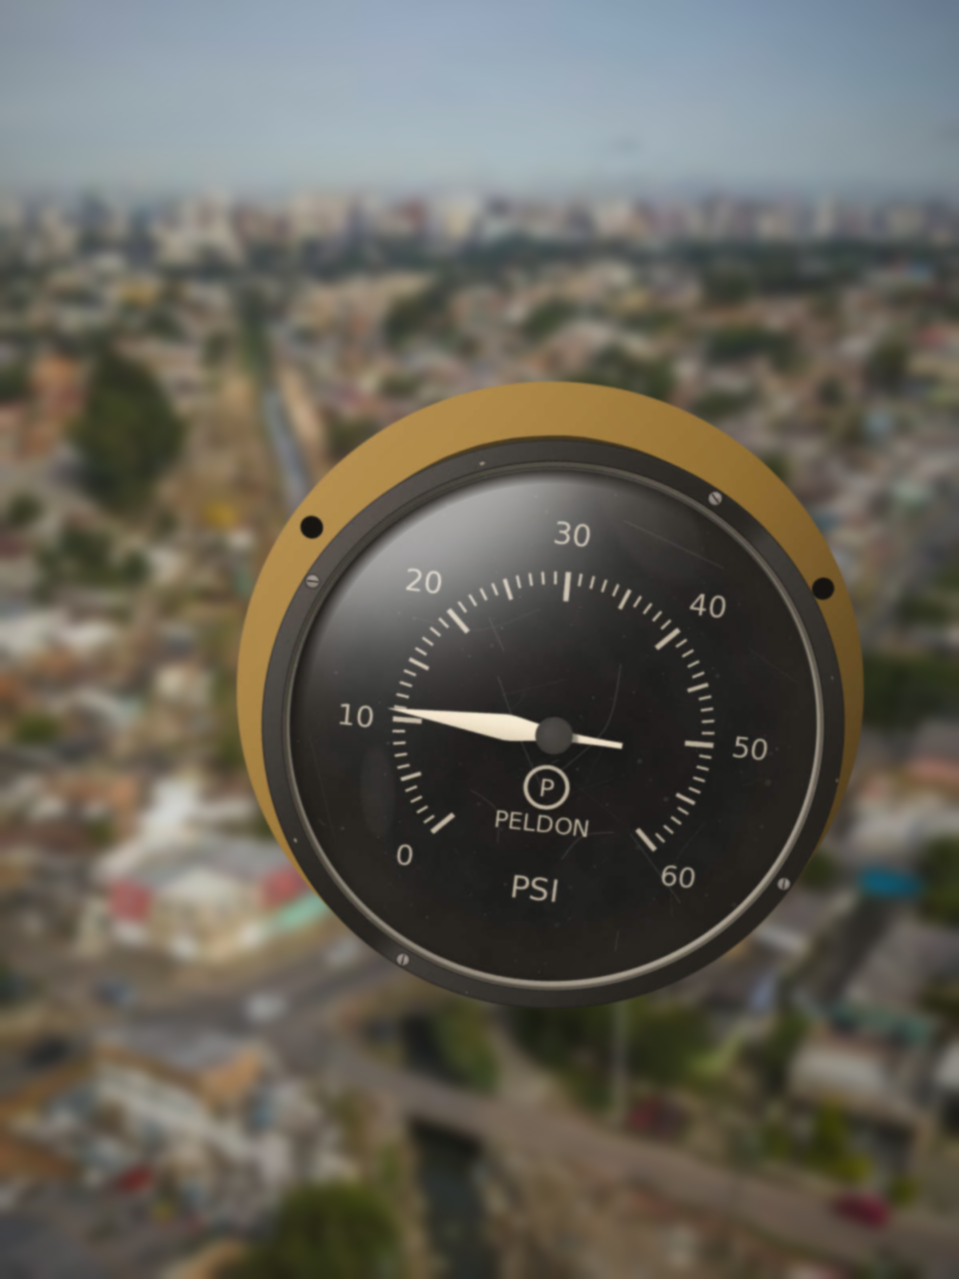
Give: 11 psi
